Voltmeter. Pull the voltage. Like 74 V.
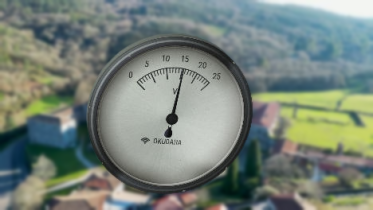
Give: 15 V
